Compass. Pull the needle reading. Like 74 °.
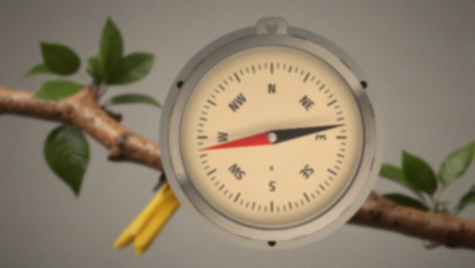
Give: 260 °
